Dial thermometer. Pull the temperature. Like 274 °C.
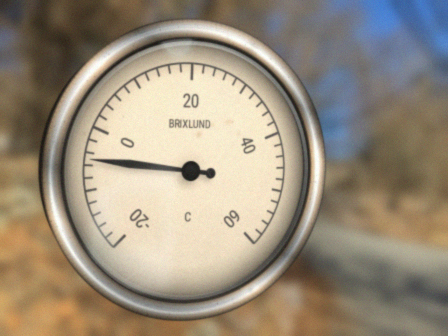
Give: -5 °C
